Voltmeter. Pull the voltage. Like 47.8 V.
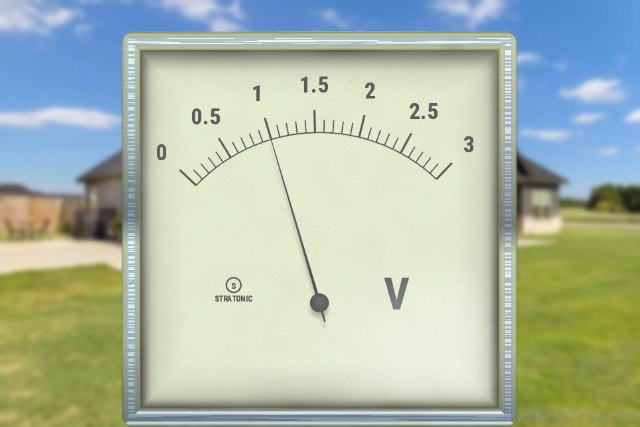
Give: 1 V
